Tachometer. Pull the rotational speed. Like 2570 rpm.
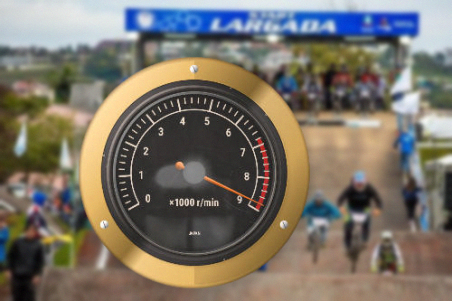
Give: 8800 rpm
